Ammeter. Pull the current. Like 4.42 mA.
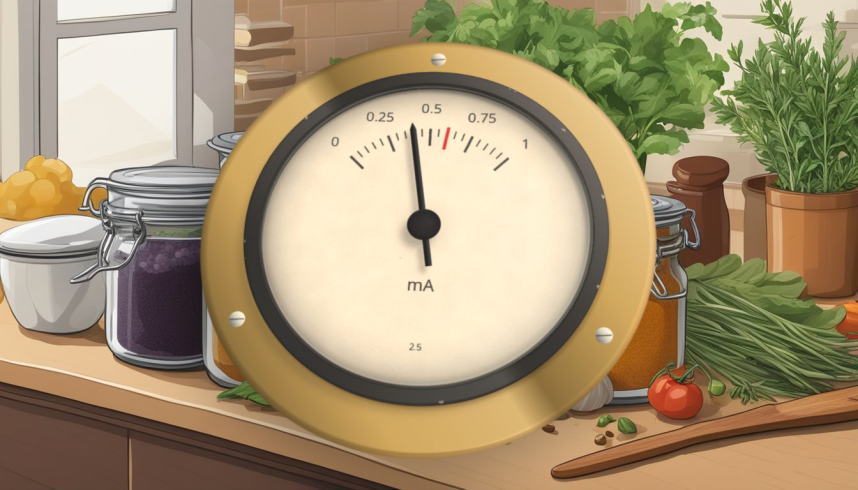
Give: 0.4 mA
